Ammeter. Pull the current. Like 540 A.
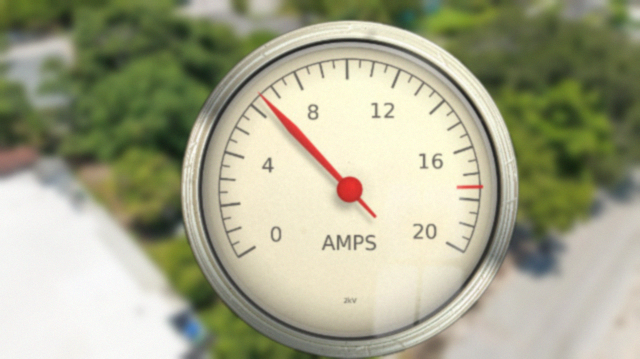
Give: 6.5 A
